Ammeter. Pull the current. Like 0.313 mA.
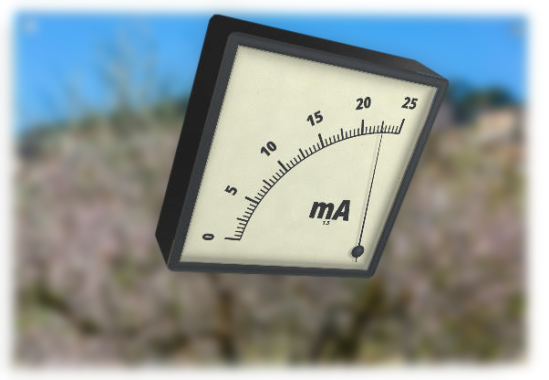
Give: 22.5 mA
